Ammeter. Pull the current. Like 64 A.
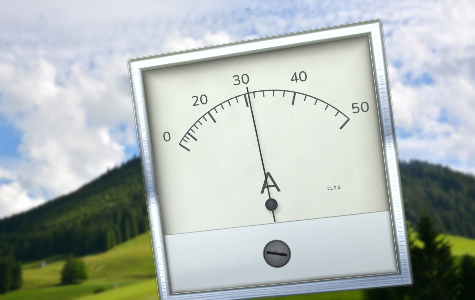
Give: 31 A
